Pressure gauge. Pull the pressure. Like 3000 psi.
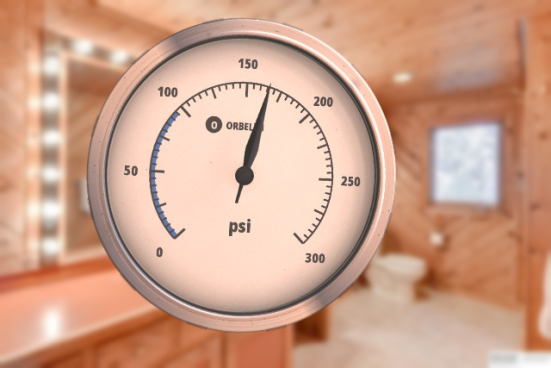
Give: 165 psi
